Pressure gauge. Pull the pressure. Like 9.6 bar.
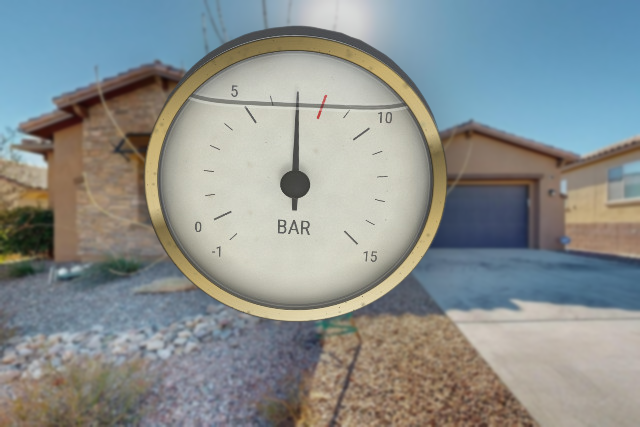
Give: 7 bar
